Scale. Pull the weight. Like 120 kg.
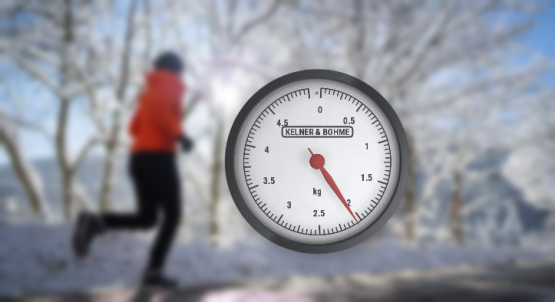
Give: 2.05 kg
